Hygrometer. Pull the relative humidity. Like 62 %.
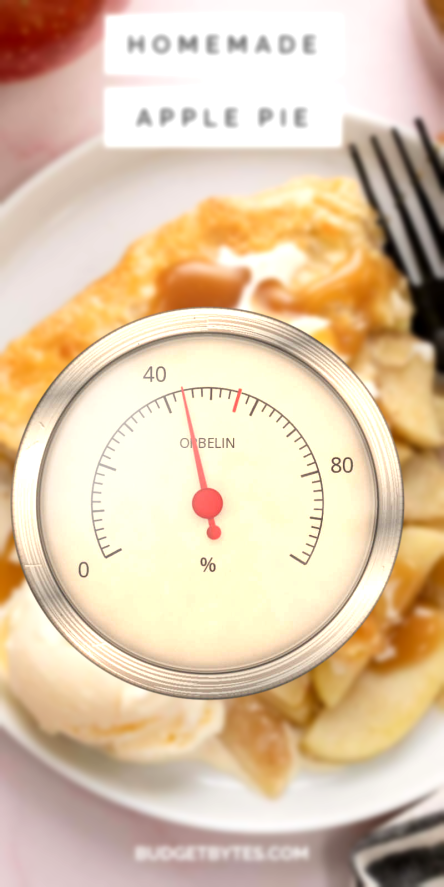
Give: 44 %
